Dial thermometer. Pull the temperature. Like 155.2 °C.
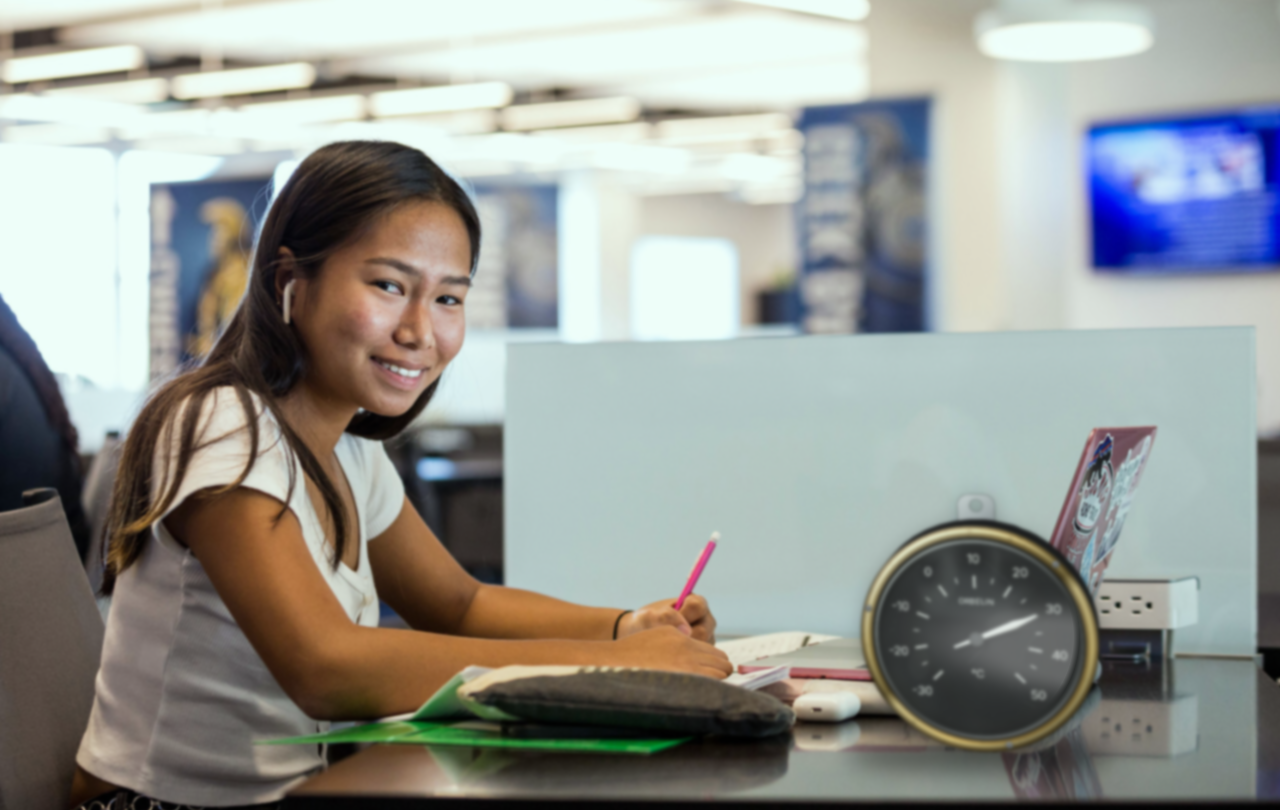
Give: 30 °C
